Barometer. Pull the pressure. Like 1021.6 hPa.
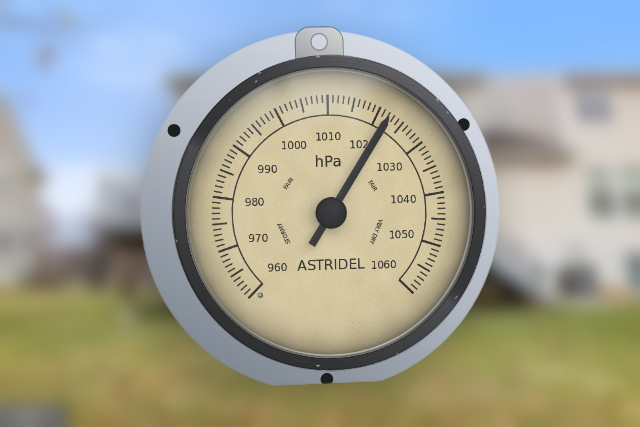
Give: 1022 hPa
